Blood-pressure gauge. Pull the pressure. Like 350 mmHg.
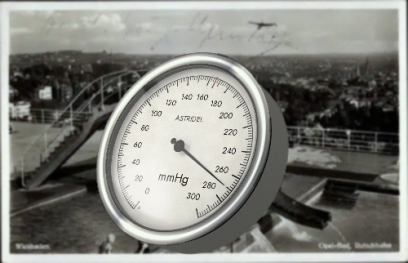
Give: 270 mmHg
